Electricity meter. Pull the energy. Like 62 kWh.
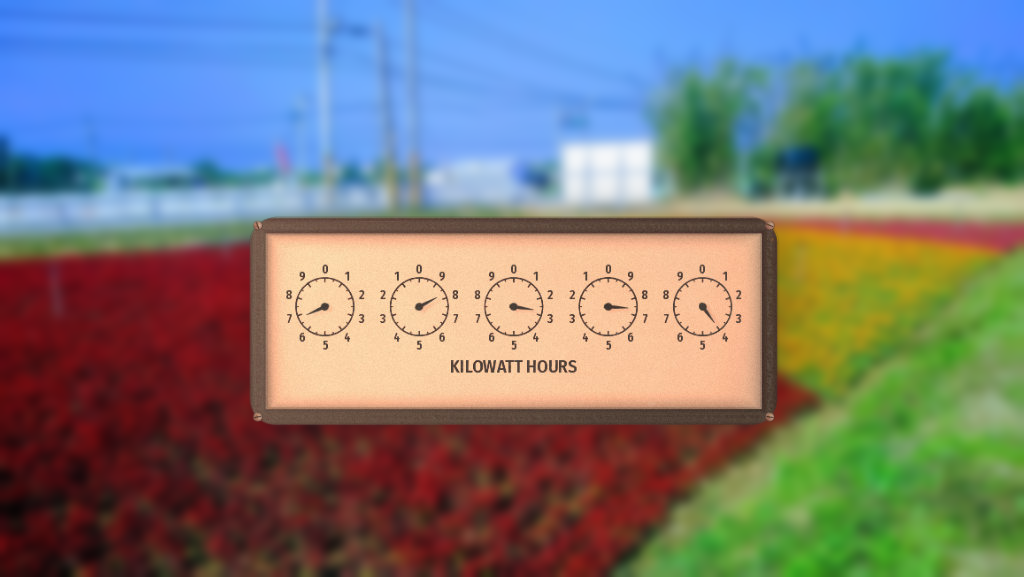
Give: 68274 kWh
